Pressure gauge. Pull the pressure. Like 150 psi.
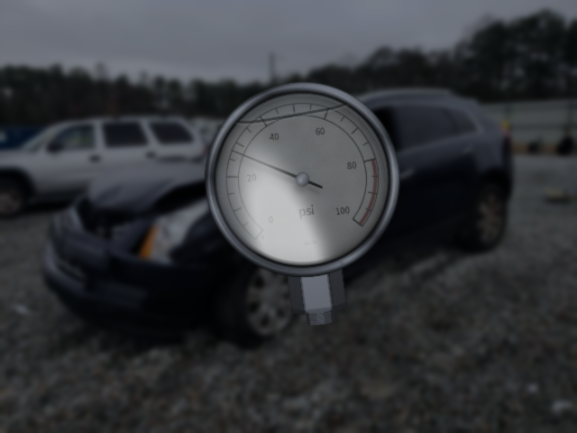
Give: 27.5 psi
